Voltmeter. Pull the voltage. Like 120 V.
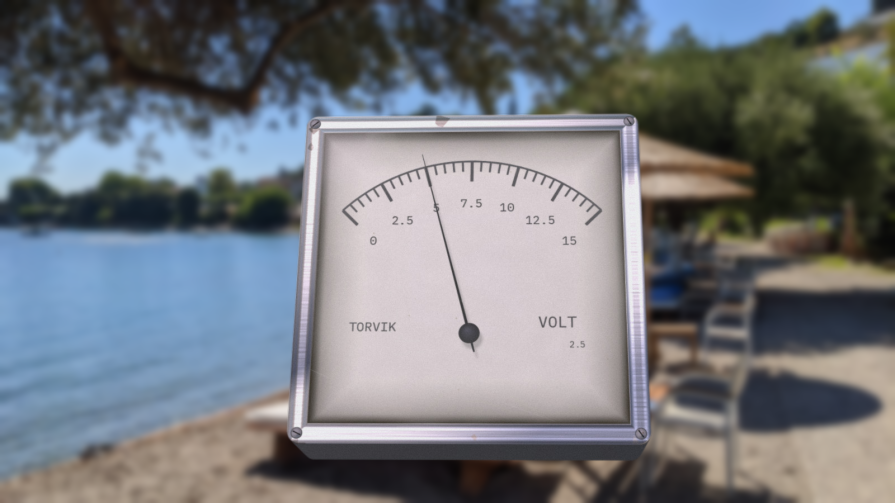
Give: 5 V
